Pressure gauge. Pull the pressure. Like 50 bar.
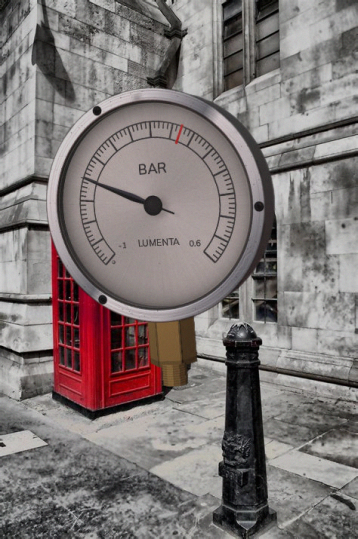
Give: -0.6 bar
